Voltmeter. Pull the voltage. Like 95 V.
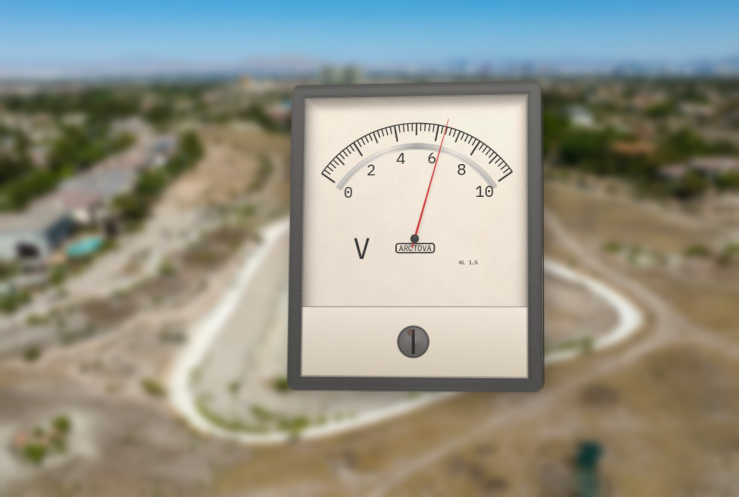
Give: 6.4 V
